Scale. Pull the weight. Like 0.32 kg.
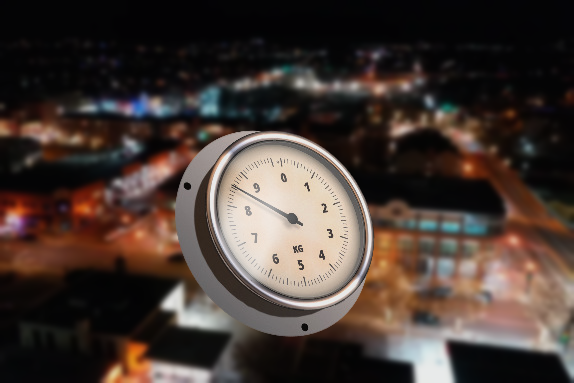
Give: 8.5 kg
